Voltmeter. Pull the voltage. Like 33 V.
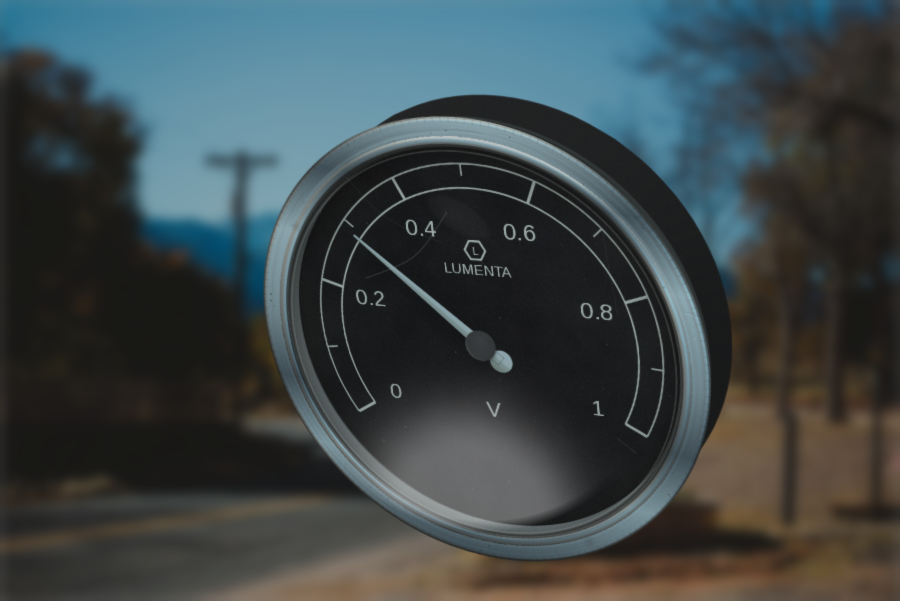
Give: 0.3 V
